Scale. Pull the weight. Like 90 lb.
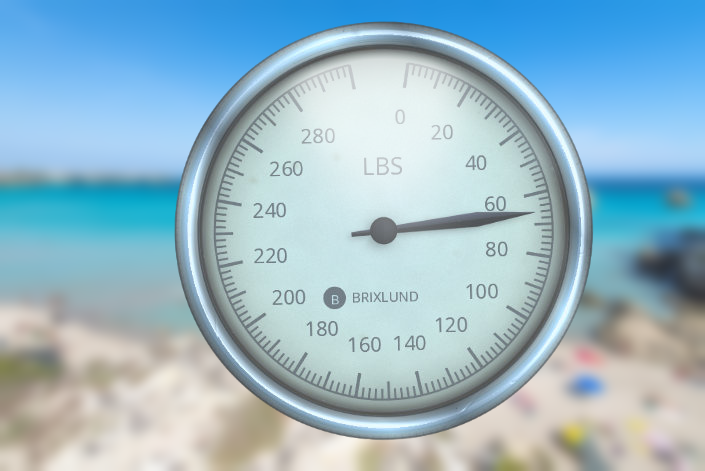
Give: 66 lb
